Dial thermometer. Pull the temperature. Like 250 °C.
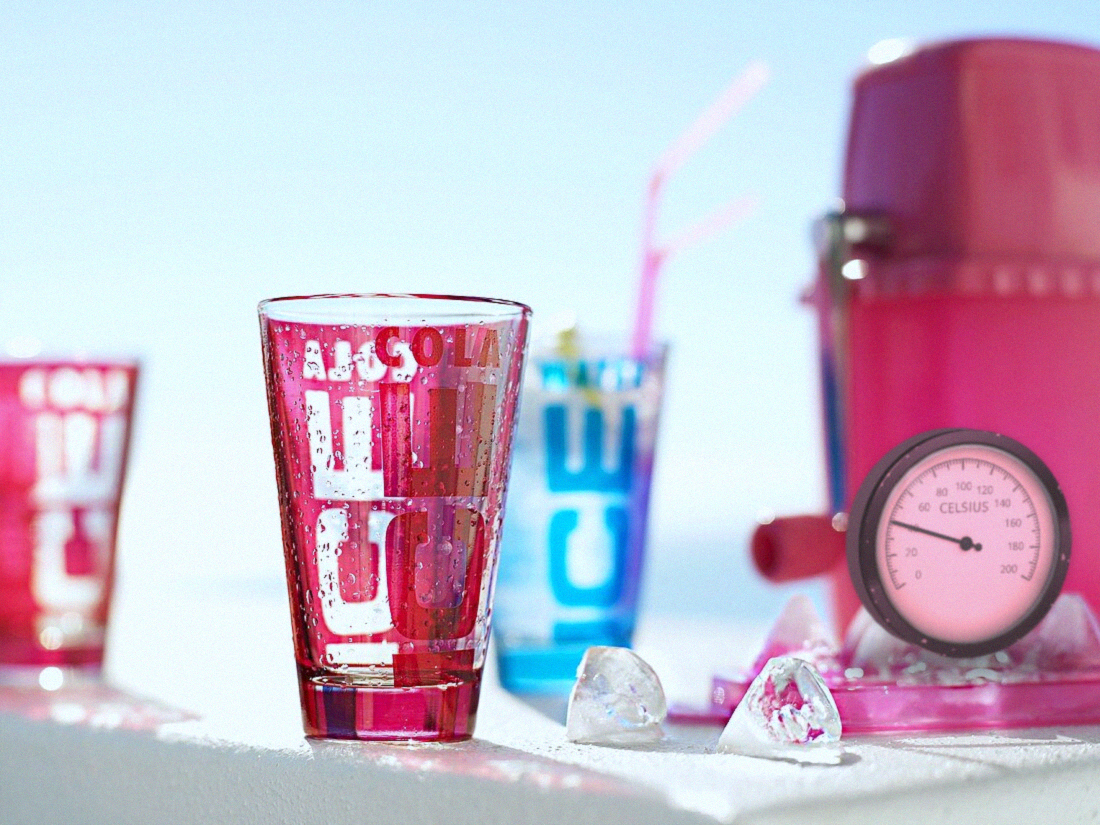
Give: 40 °C
